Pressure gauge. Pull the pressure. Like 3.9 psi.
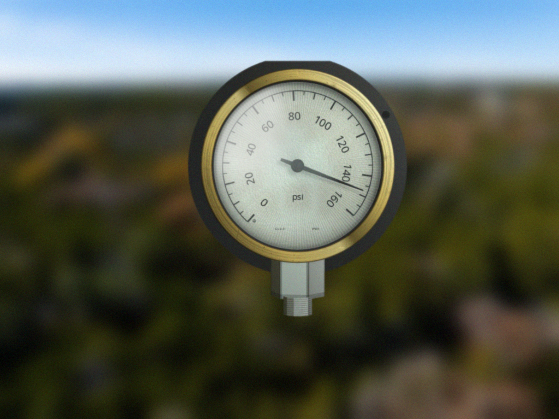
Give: 147.5 psi
